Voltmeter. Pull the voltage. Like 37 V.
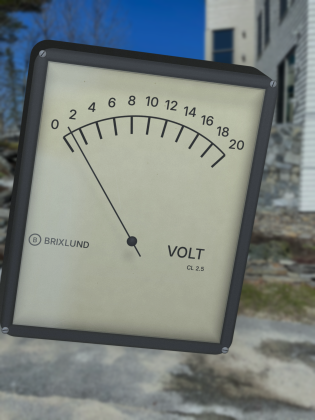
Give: 1 V
